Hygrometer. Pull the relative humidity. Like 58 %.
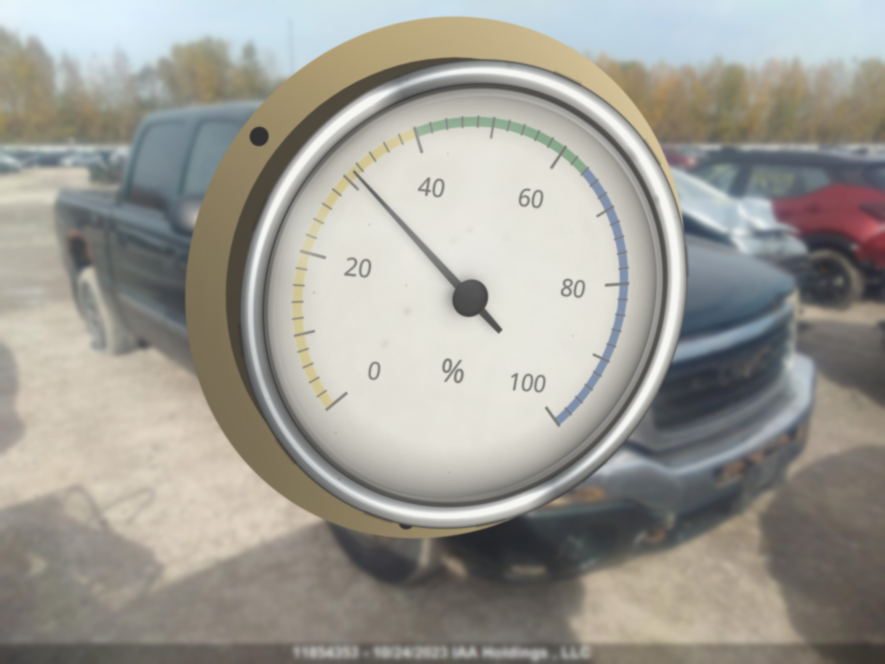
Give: 31 %
